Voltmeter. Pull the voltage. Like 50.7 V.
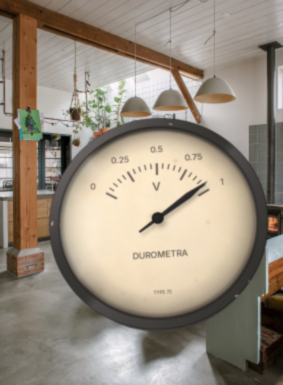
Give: 0.95 V
